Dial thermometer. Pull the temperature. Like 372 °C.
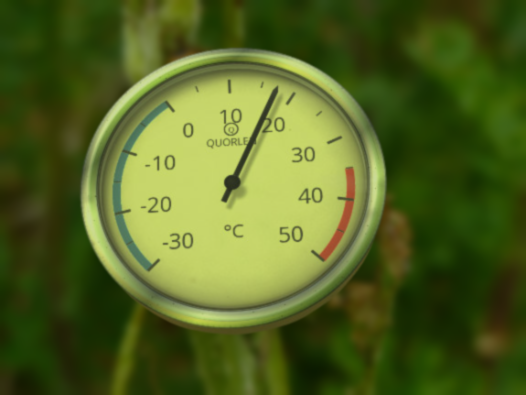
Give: 17.5 °C
